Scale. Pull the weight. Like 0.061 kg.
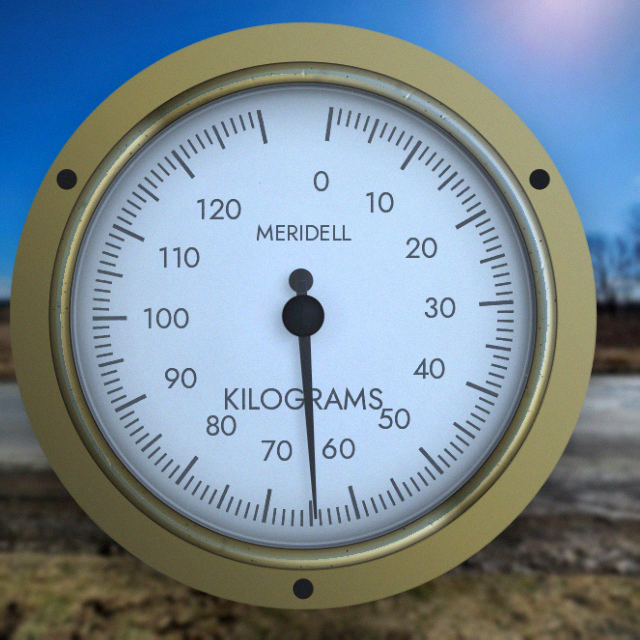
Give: 64.5 kg
